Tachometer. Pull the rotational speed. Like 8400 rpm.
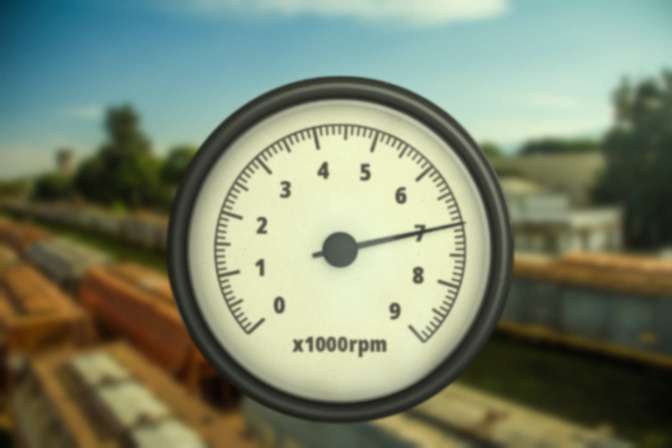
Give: 7000 rpm
